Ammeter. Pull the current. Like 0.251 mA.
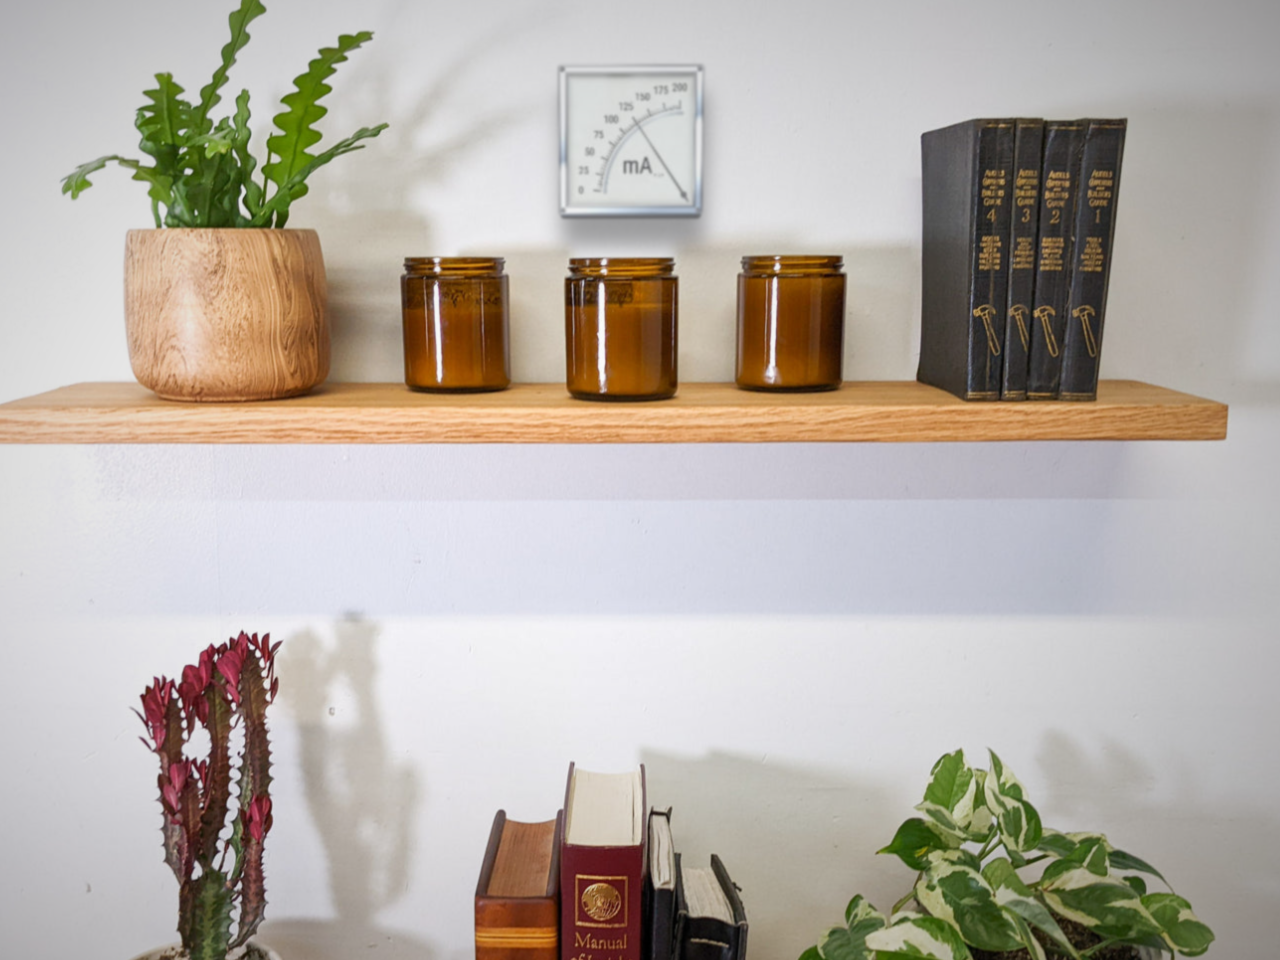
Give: 125 mA
